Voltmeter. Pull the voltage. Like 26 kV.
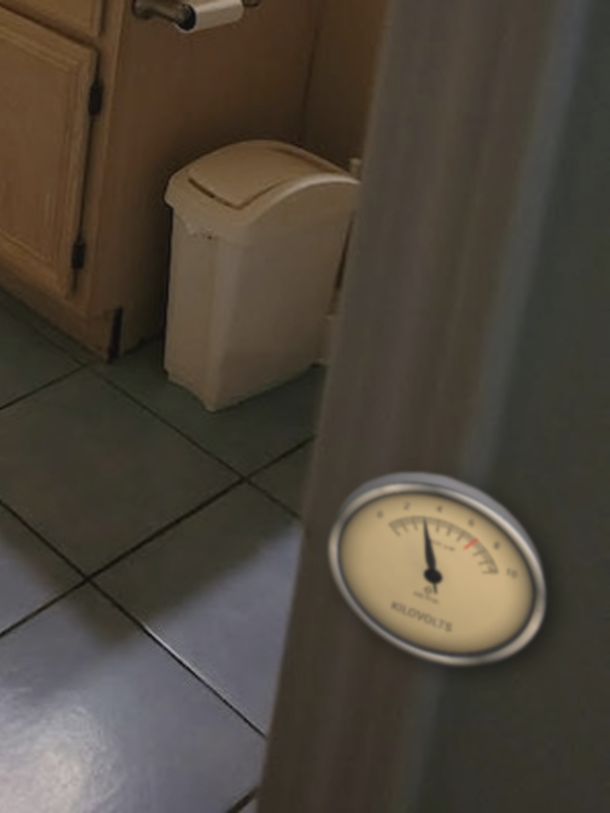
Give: 3 kV
